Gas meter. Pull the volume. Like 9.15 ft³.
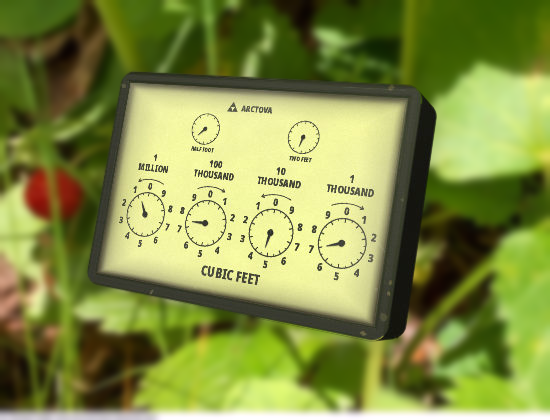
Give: 74700 ft³
